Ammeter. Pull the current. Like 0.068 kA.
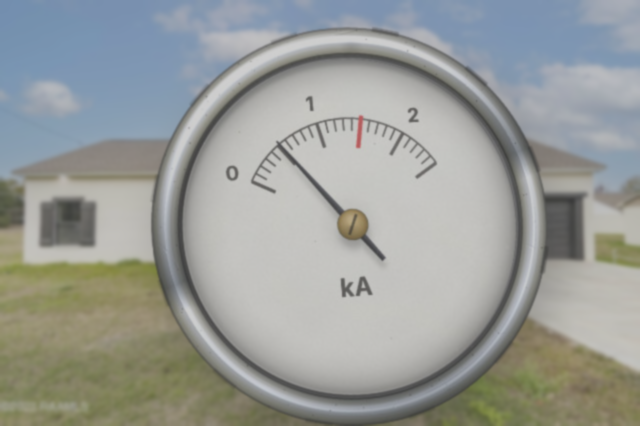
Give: 0.5 kA
